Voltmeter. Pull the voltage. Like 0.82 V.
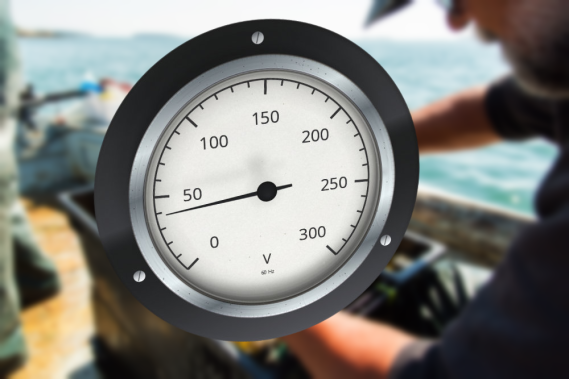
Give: 40 V
